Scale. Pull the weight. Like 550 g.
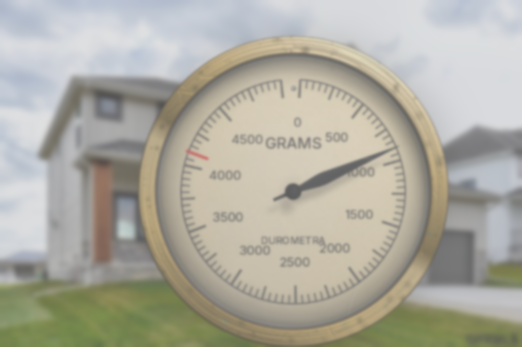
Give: 900 g
